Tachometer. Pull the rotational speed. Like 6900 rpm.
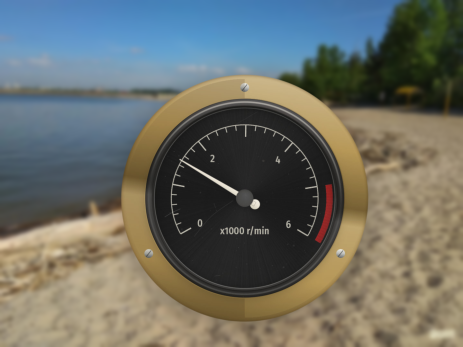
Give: 1500 rpm
